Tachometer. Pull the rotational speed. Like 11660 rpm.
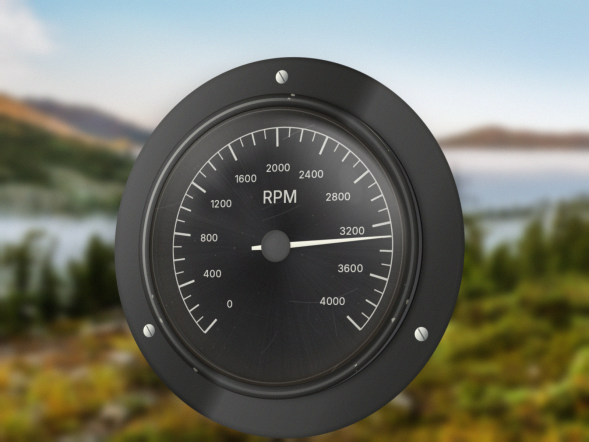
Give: 3300 rpm
